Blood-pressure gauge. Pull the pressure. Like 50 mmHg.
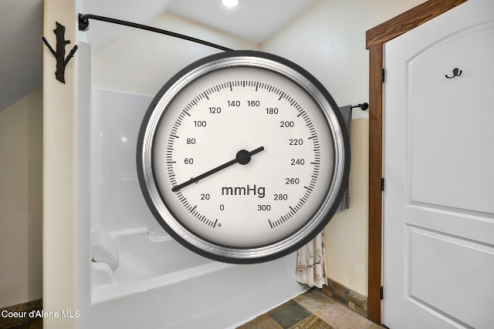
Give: 40 mmHg
